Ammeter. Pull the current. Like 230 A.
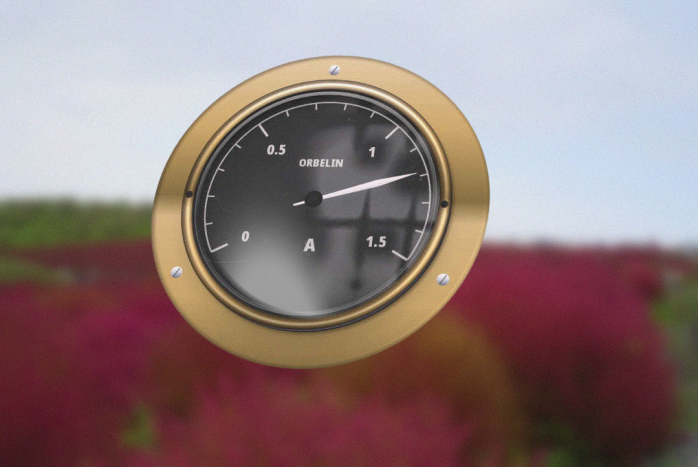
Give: 1.2 A
